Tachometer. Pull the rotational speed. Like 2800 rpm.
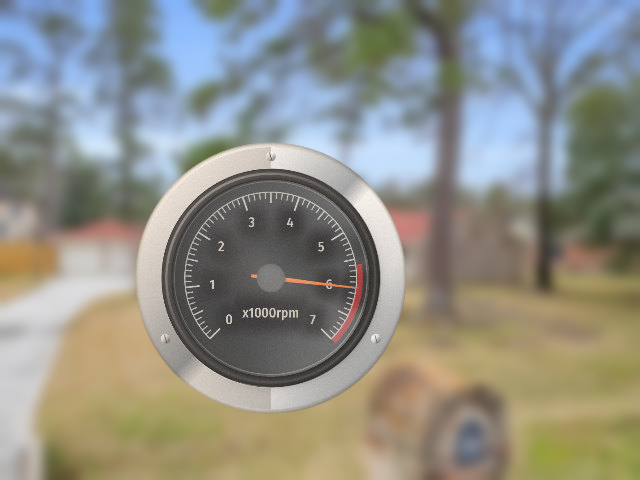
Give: 6000 rpm
